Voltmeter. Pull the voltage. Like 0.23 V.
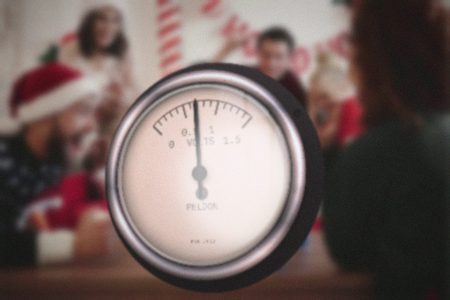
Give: 0.7 V
